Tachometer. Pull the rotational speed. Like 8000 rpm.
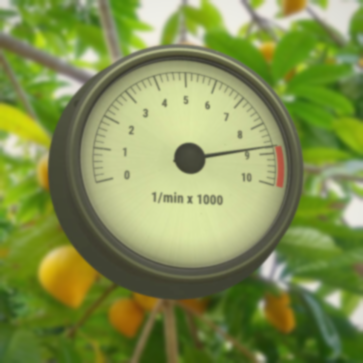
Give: 8800 rpm
